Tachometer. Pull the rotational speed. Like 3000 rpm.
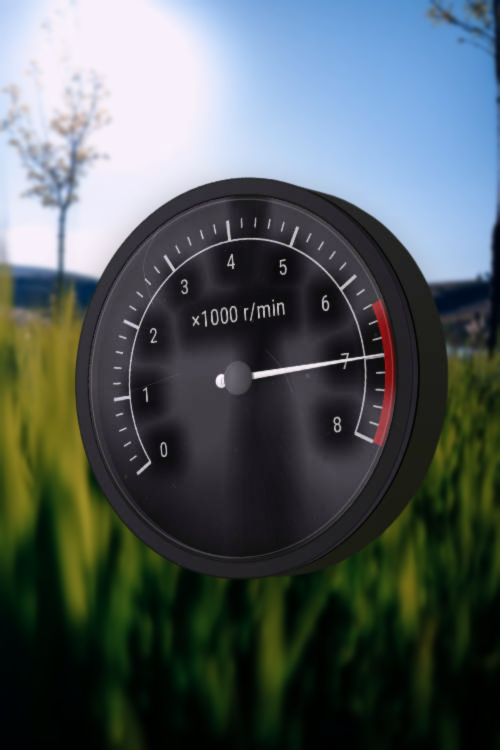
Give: 7000 rpm
